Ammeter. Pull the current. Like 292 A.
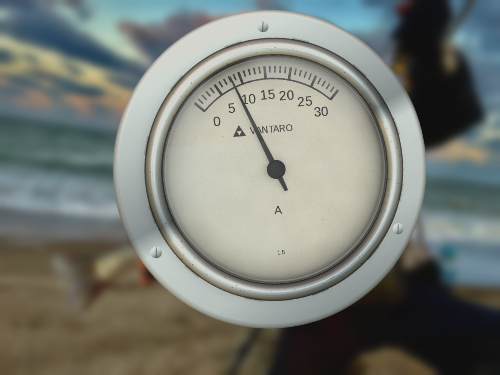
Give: 8 A
